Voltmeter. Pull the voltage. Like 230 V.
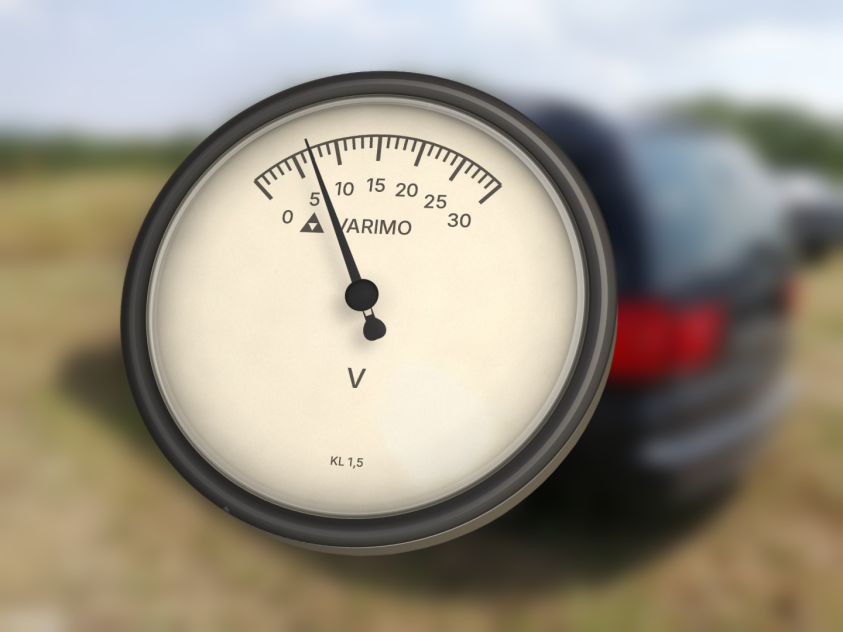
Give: 7 V
